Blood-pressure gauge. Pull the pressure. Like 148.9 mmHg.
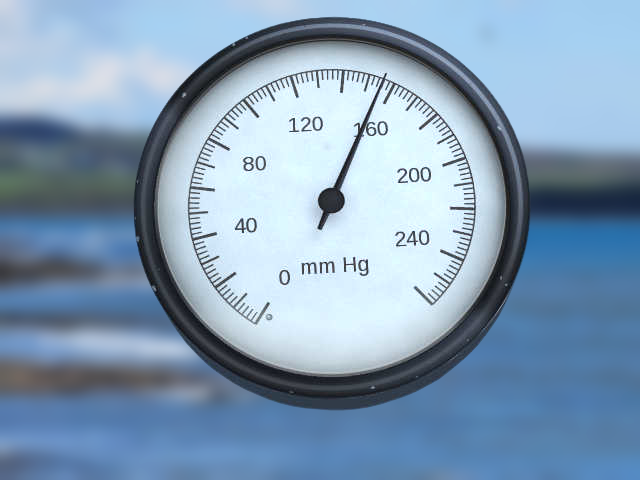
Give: 156 mmHg
